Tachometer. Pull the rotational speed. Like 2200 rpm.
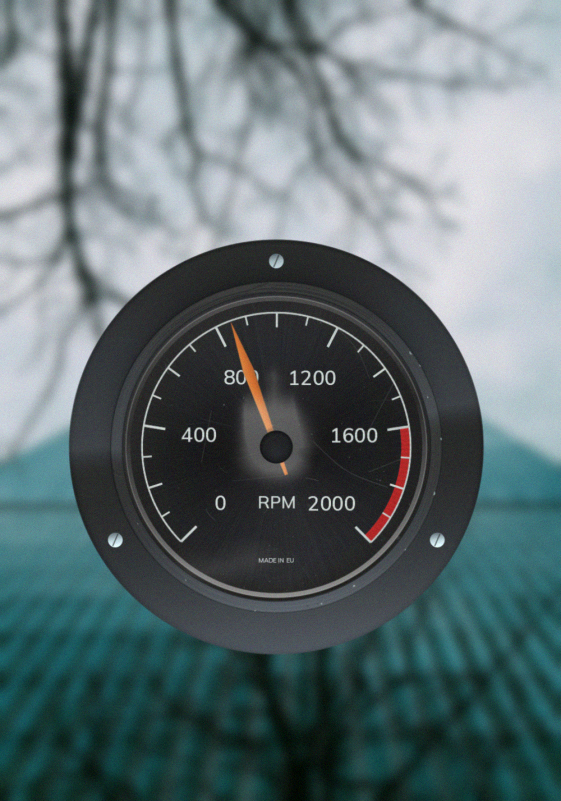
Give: 850 rpm
